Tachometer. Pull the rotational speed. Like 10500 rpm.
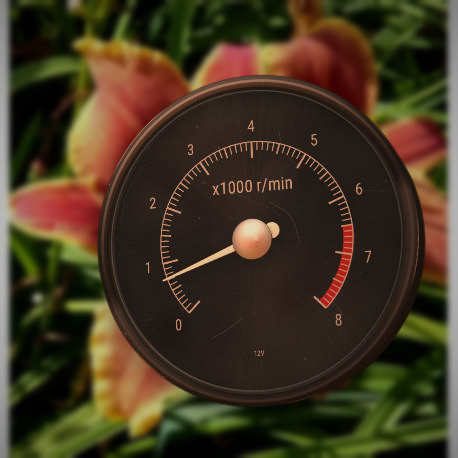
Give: 700 rpm
